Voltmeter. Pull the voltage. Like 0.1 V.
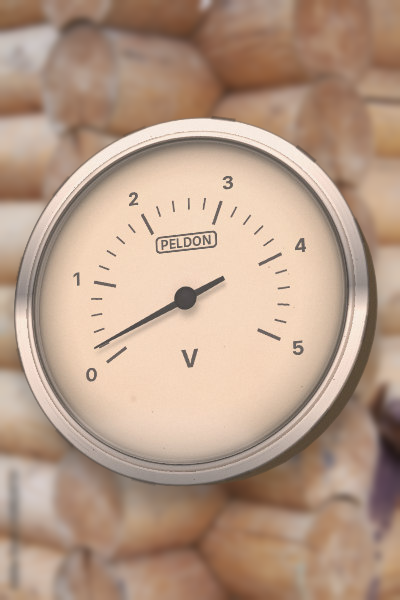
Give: 0.2 V
